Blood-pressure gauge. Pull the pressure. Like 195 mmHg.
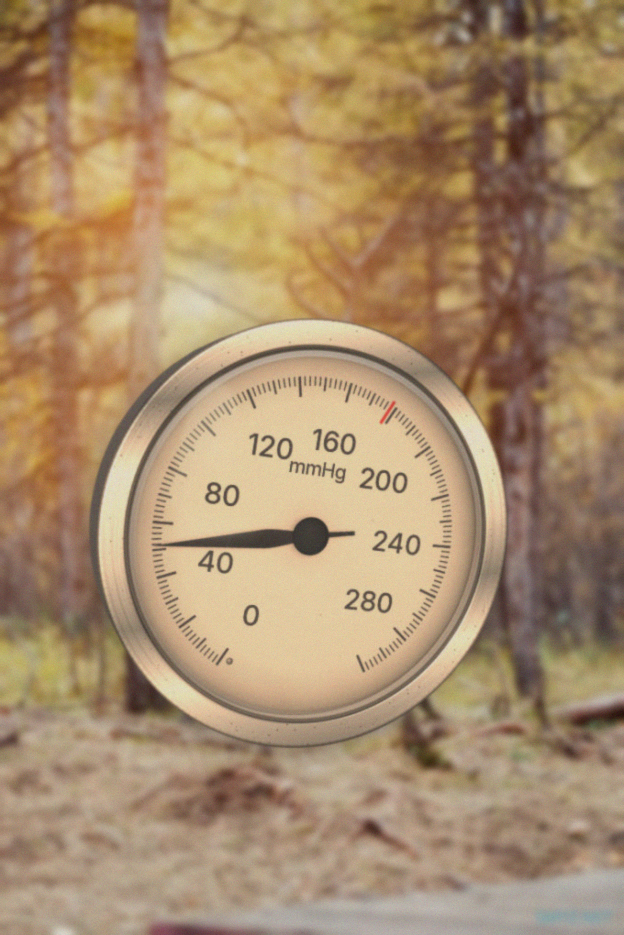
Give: 52 mmHg
